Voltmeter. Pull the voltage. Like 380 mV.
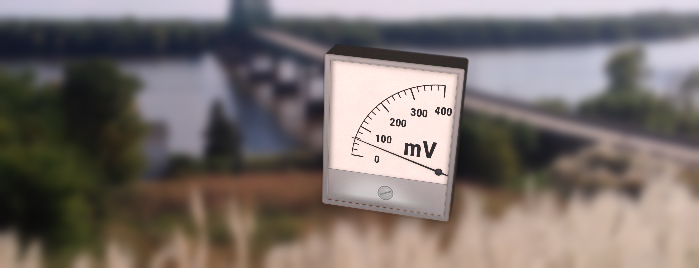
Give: 60 mV
